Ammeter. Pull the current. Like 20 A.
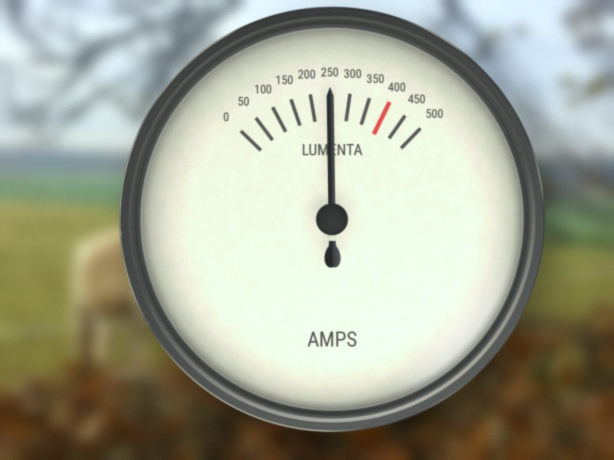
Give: 250 A
